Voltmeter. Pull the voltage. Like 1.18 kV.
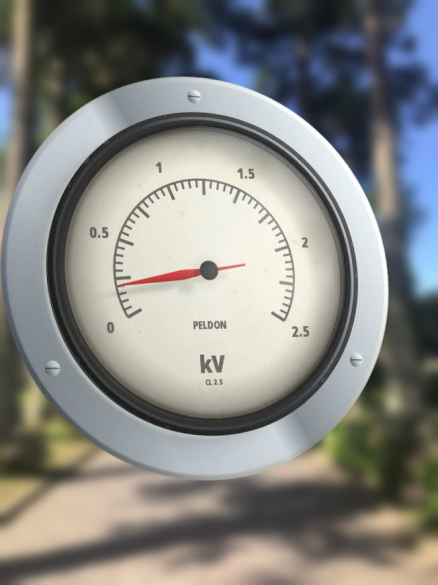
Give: 0.2 kV
